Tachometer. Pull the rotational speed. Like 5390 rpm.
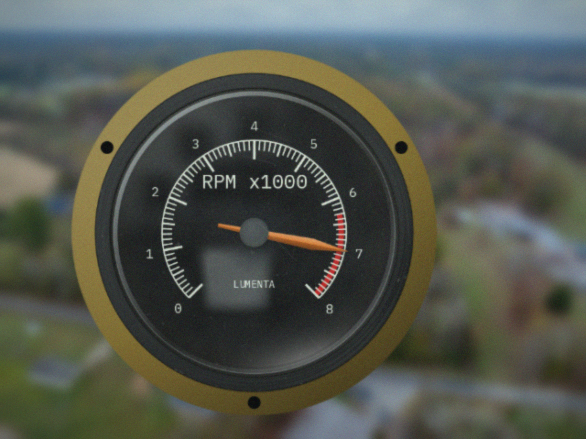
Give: 7000 rpm
